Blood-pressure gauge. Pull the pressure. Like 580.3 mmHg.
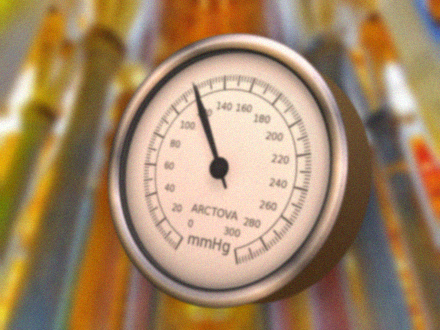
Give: 120 mmHg
